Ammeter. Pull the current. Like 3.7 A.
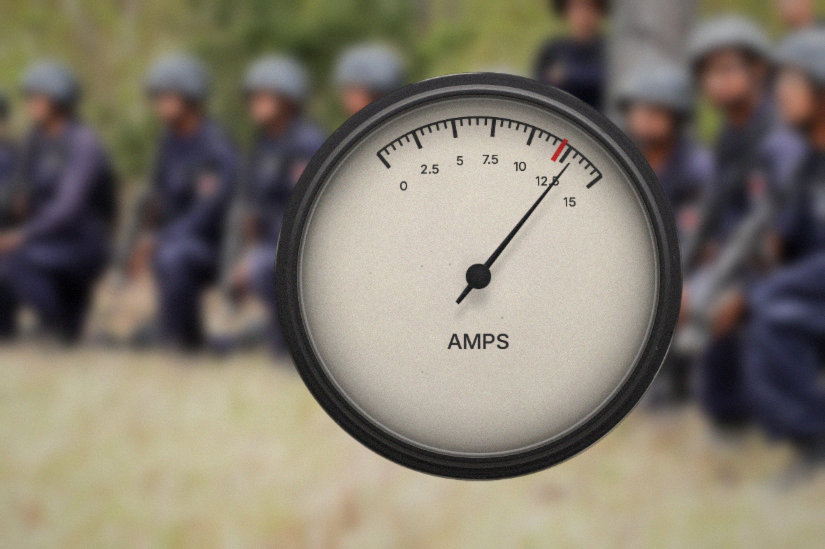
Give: 13 A
